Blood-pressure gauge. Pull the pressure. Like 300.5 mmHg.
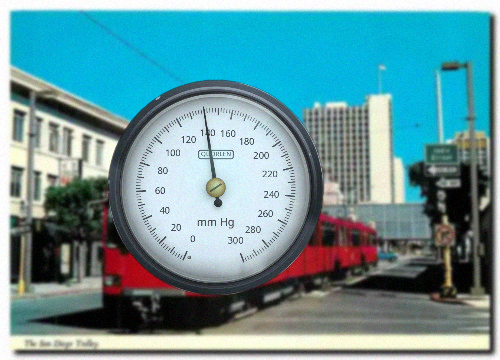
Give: 140 mmHg
